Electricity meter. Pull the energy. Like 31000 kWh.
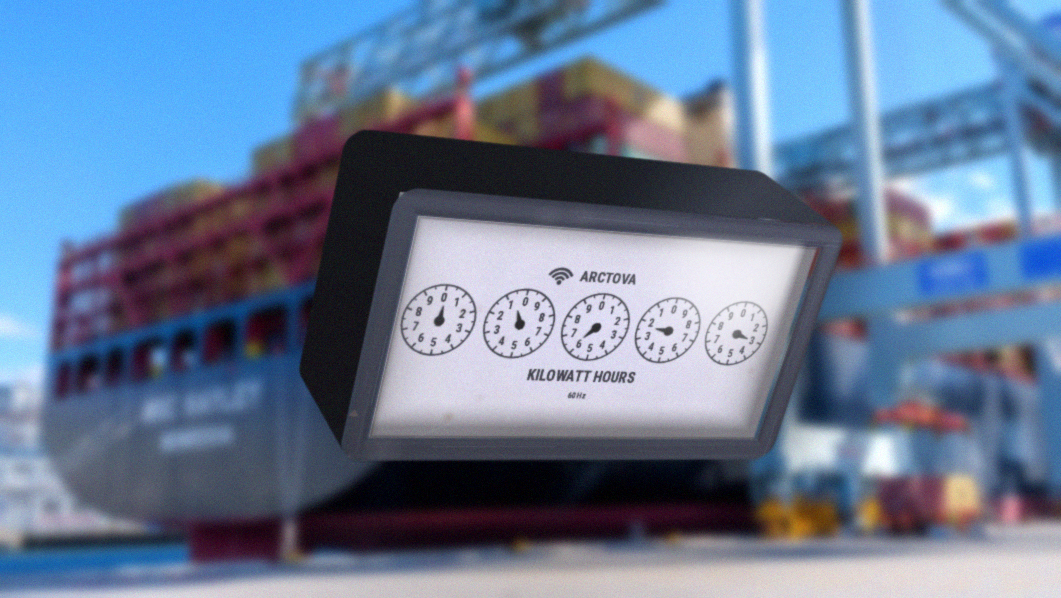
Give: 623 kWh
